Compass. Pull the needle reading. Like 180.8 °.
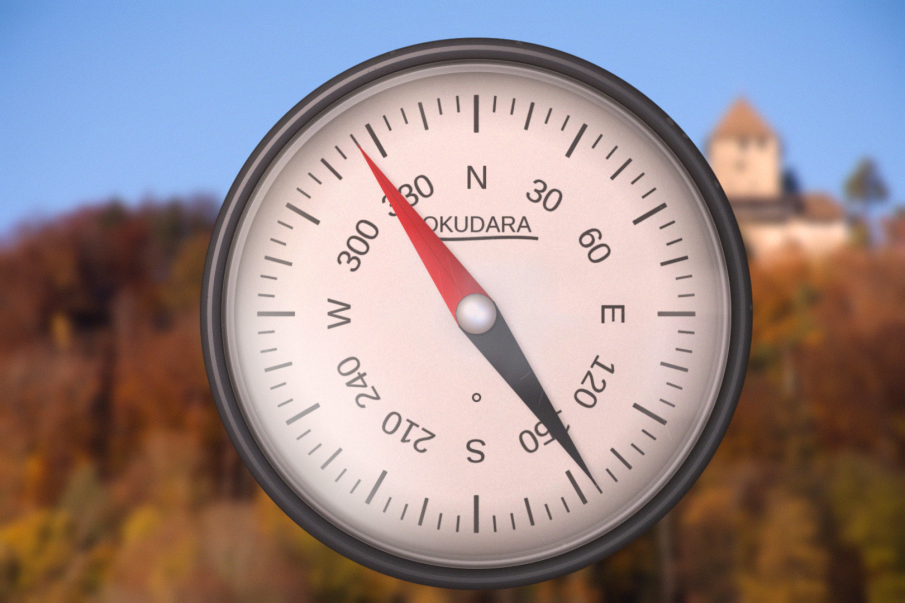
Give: 325 °
